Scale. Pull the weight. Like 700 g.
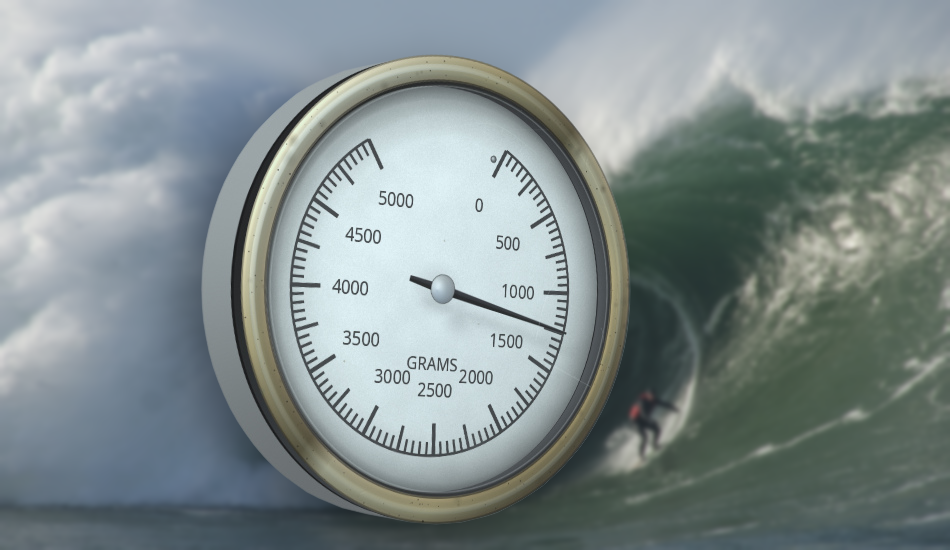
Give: 1250 g
